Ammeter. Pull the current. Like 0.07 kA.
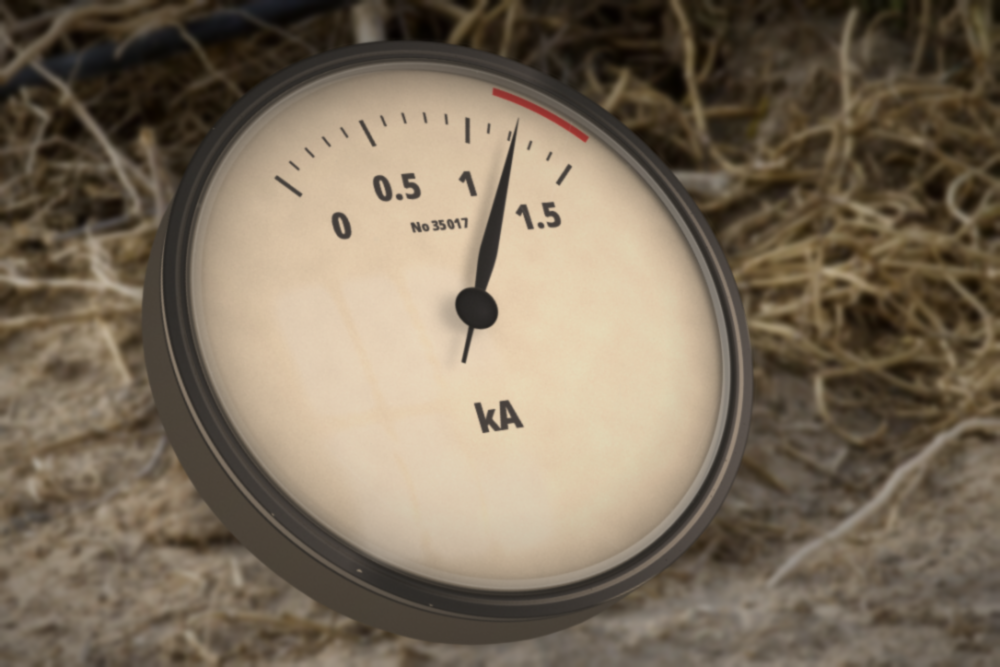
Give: 1.2 kA
